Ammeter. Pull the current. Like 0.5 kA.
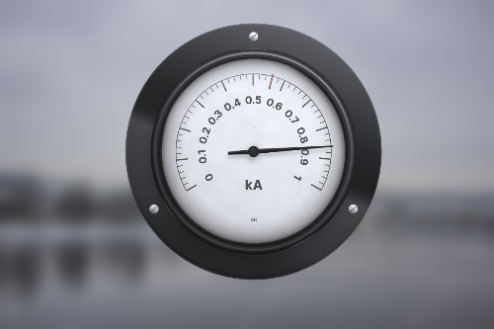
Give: 0.86 kA
